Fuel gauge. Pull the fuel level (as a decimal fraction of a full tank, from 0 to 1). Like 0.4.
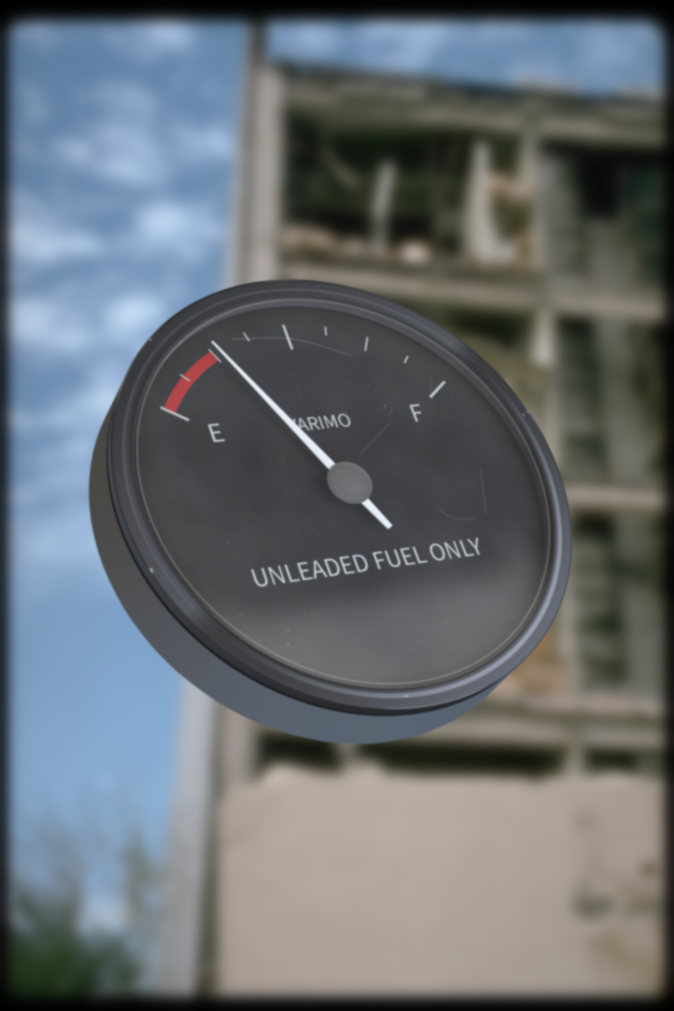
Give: 0.25
